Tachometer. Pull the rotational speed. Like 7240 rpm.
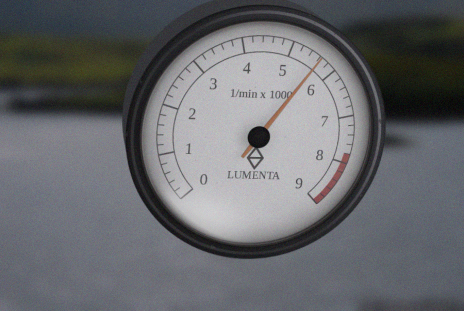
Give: 5600 rpm
